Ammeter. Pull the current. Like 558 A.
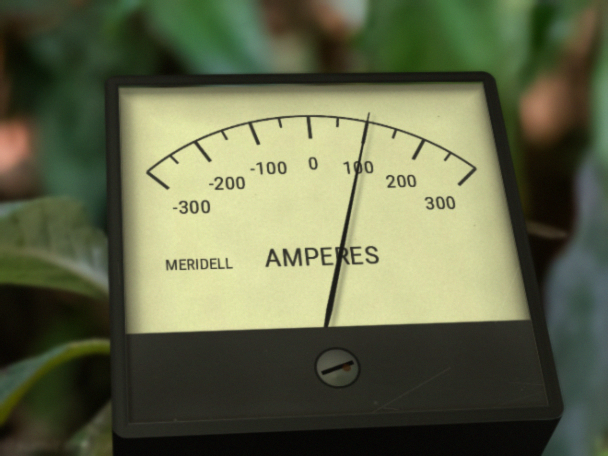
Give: 100 A
